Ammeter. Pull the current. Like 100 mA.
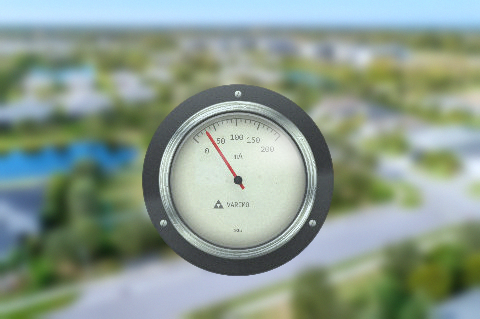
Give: 30 mA
